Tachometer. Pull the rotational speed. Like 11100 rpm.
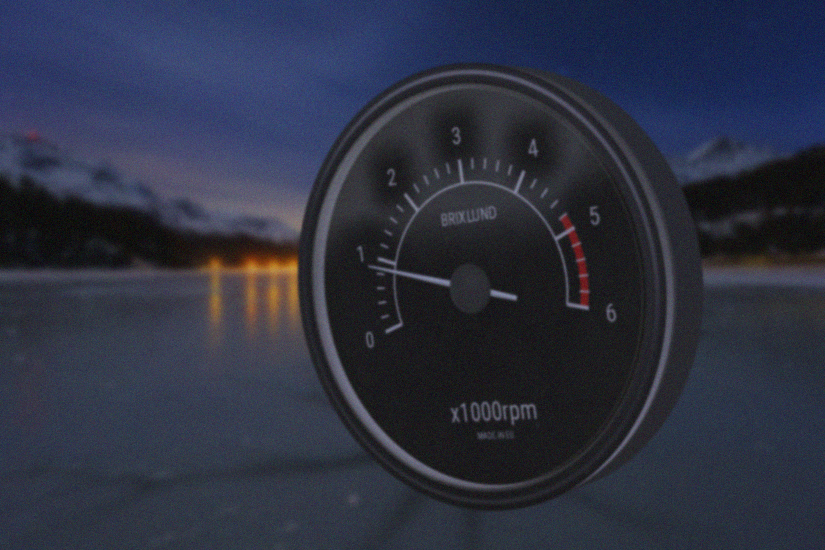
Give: 900 rpm
